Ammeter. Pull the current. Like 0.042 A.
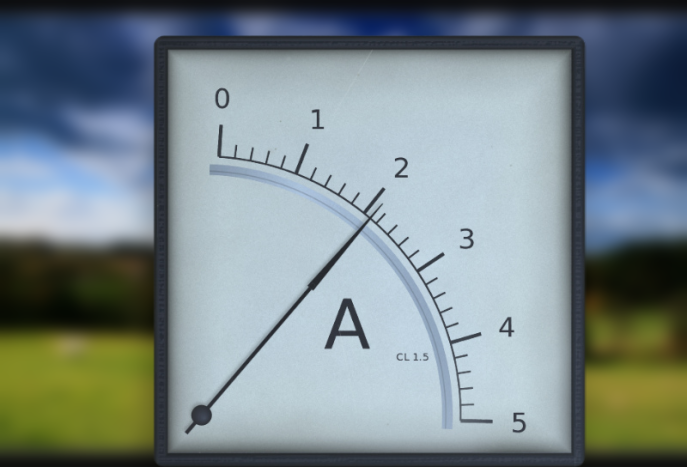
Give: 2.1 A
